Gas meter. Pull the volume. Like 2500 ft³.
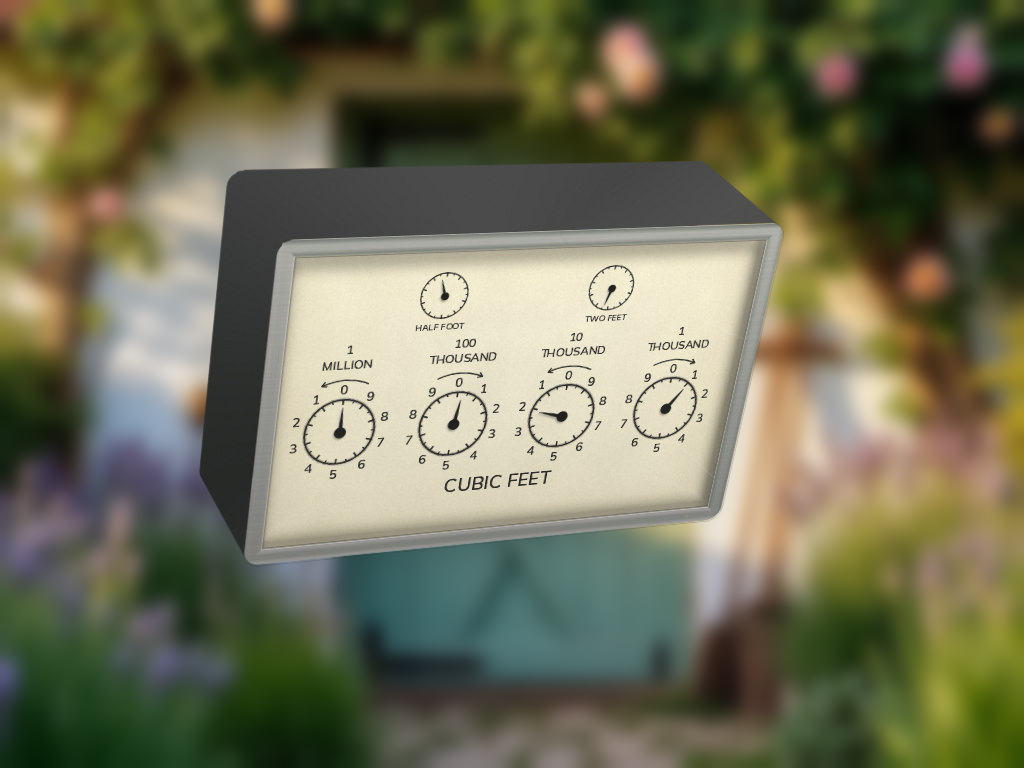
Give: 2100 ft³
